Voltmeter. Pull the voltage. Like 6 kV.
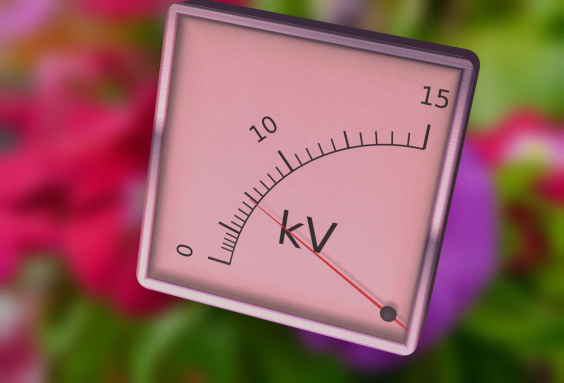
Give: 7.5 kV
